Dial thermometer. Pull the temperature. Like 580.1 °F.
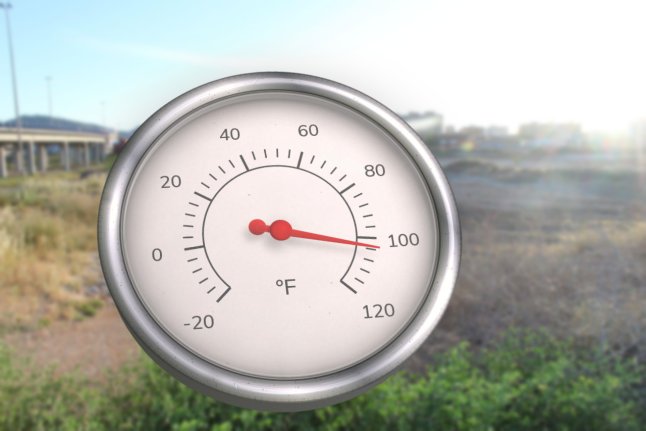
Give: 104 °F
